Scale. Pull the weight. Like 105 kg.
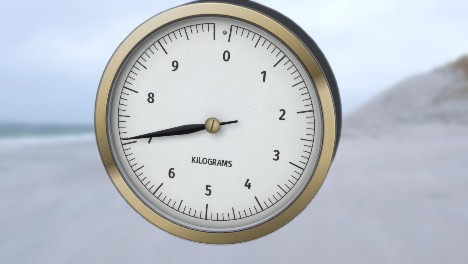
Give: 7.1 kg
